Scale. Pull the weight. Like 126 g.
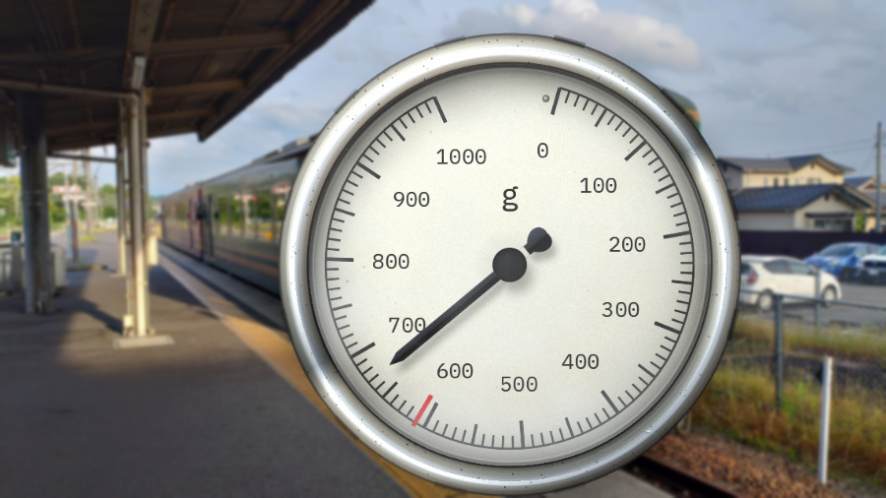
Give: 670 g
